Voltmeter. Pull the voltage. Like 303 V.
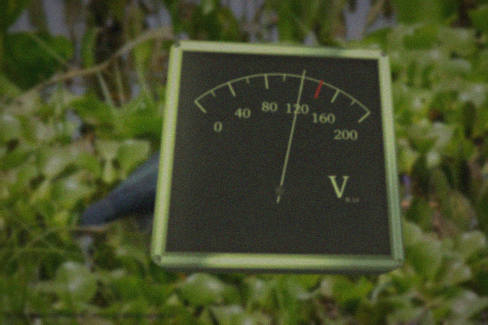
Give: 120 V
